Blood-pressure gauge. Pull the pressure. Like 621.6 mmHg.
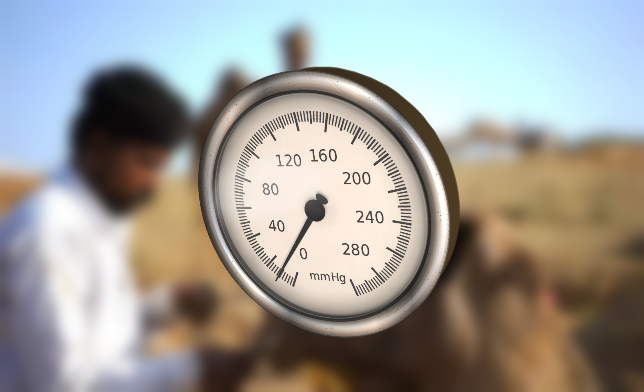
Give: 10 mmHg
